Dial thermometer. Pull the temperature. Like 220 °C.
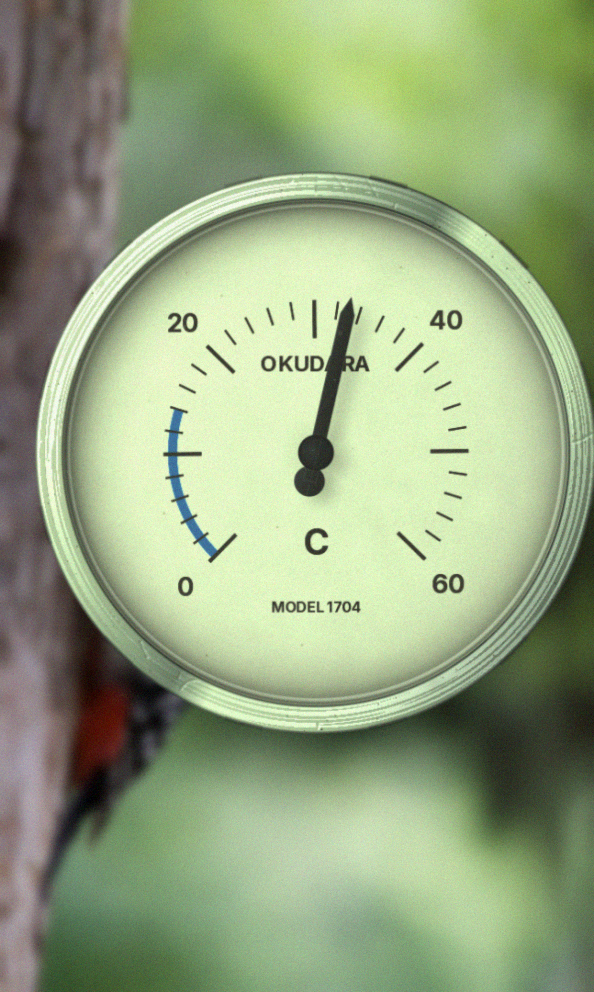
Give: 33 °C
